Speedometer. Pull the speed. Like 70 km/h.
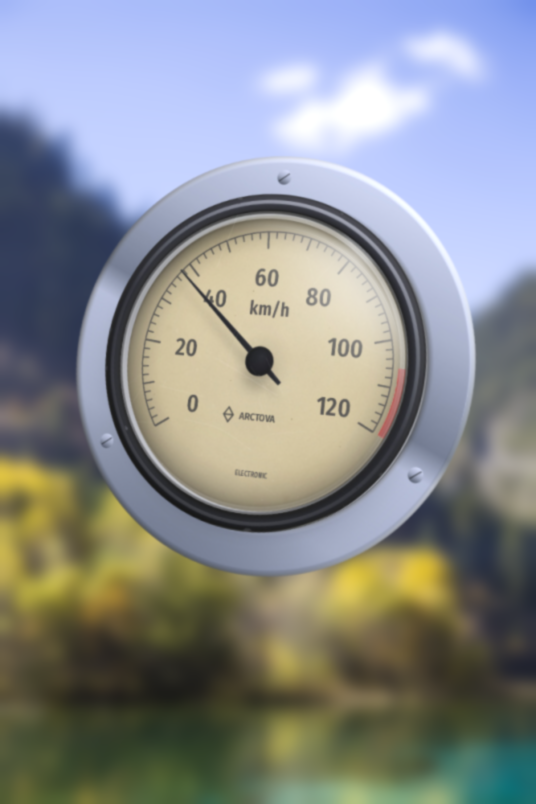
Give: 38 km/h
